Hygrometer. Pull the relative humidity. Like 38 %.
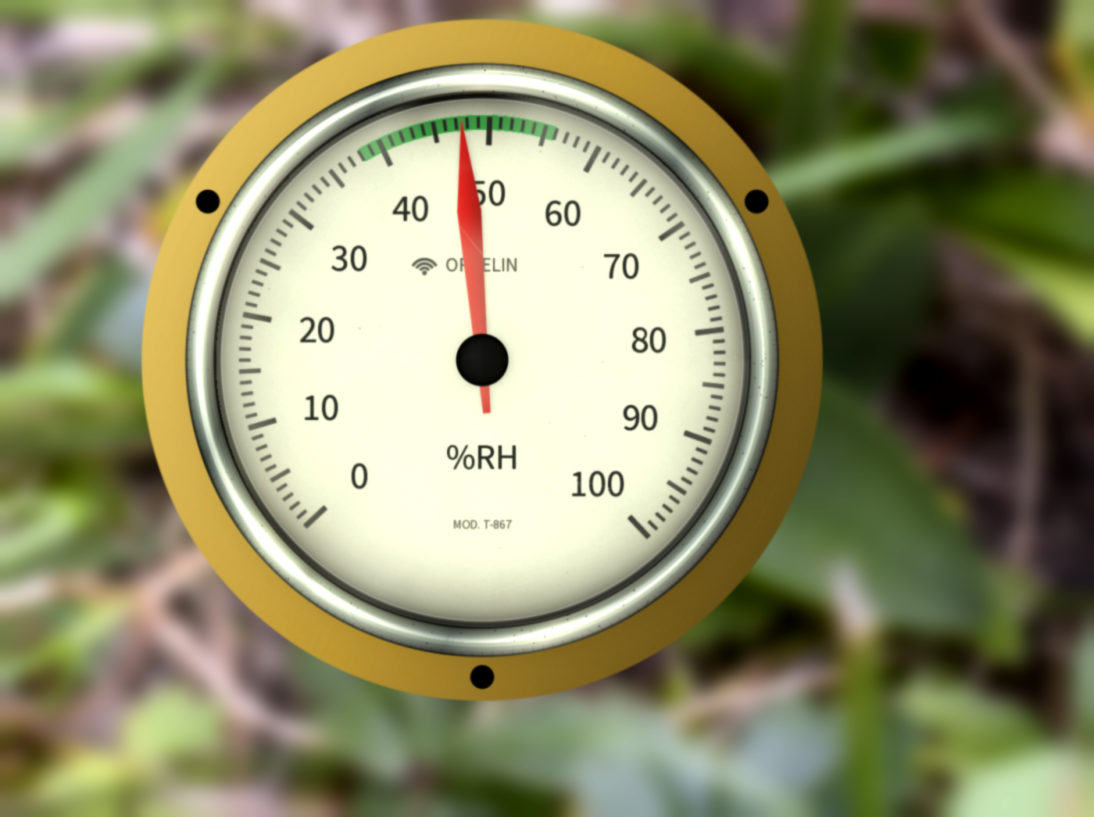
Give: 47.5 %
